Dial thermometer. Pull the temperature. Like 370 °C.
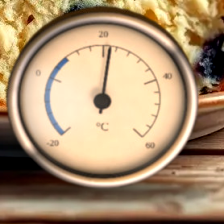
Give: 22 °C
